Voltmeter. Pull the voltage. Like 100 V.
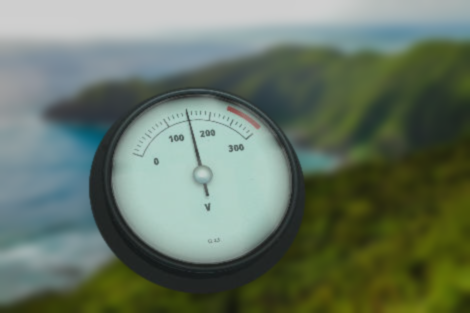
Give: 150 V
